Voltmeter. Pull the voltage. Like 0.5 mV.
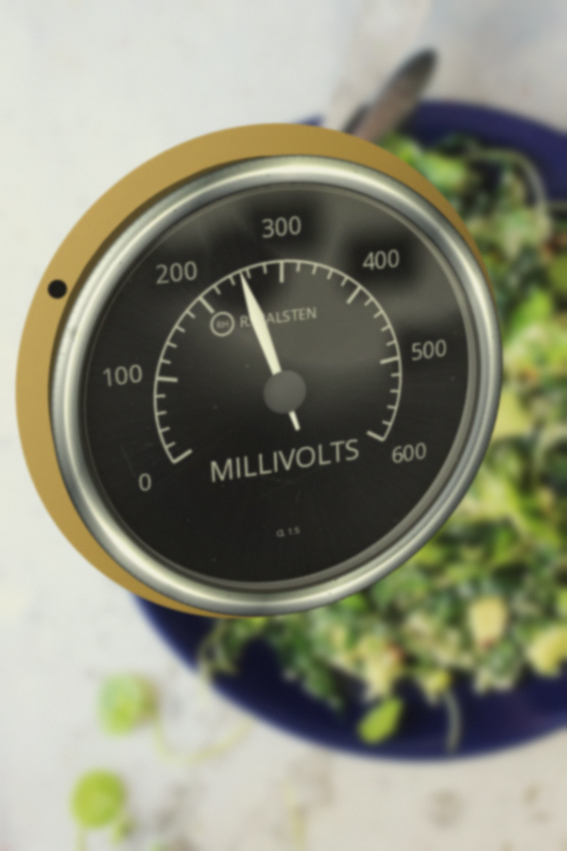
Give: 250 mV
